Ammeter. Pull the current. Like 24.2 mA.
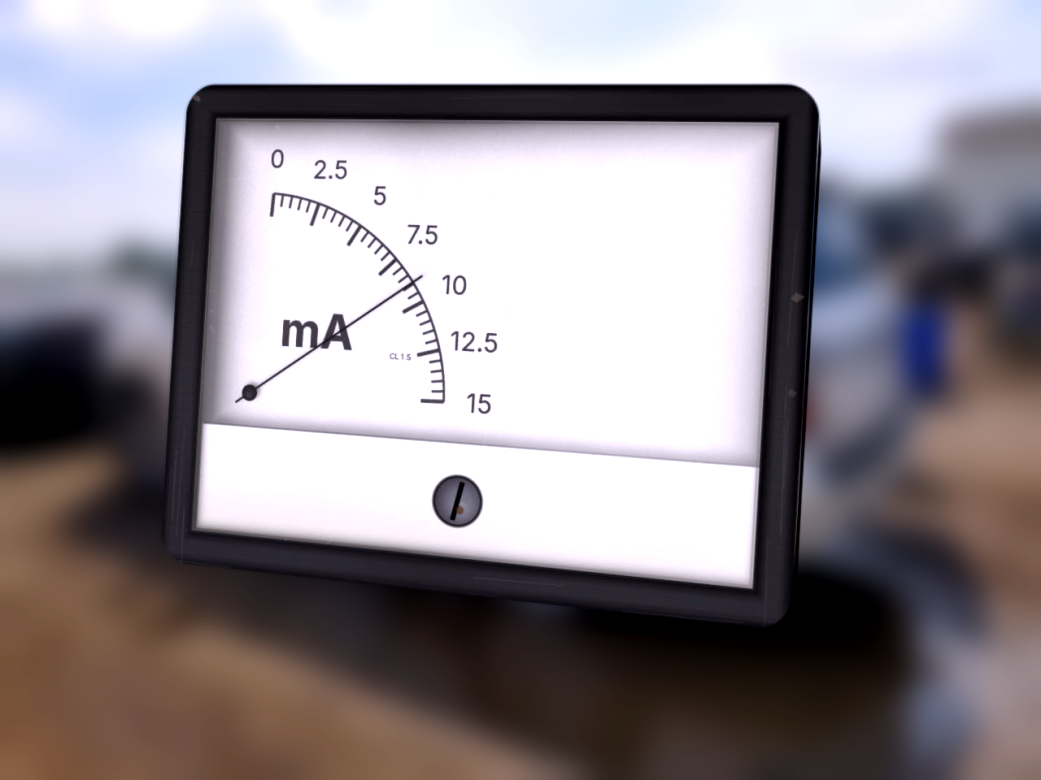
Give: 9 mA
